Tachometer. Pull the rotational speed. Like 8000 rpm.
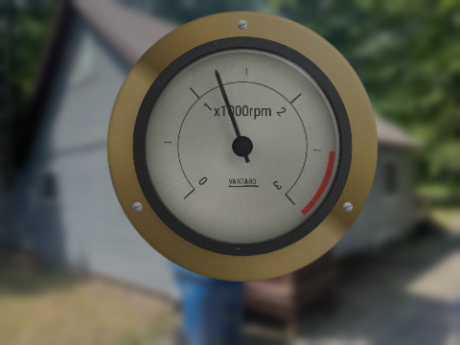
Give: 1250 rpm
